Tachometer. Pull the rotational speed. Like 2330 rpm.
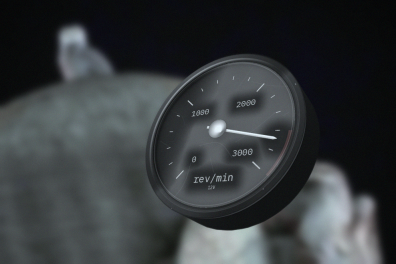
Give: 2700 rpm
